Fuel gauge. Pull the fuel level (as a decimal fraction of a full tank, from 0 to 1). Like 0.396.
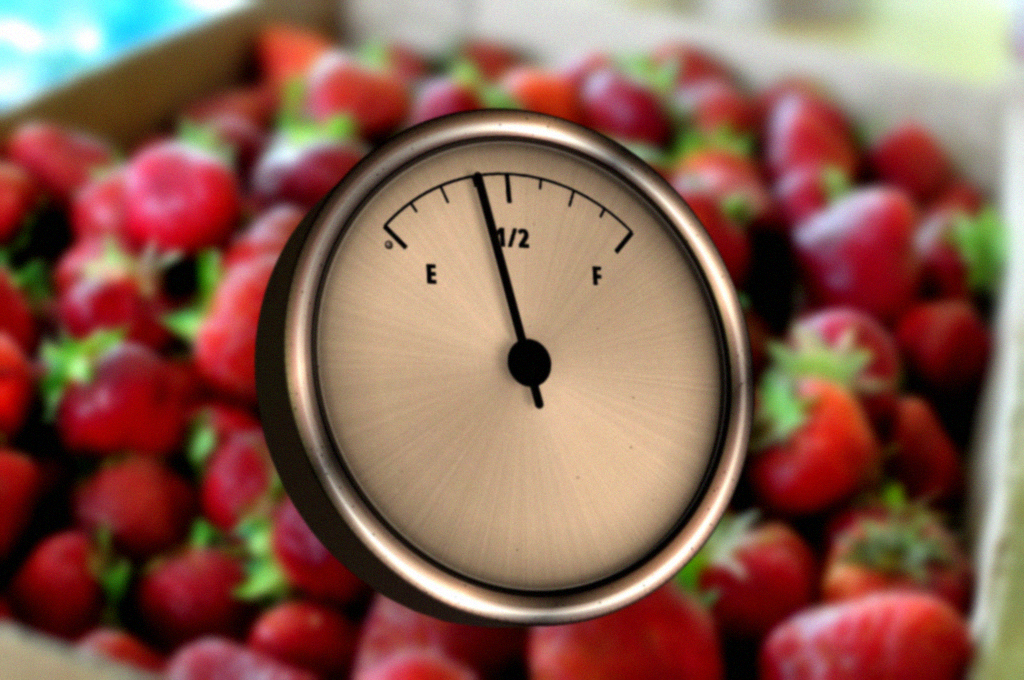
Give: 0.375
